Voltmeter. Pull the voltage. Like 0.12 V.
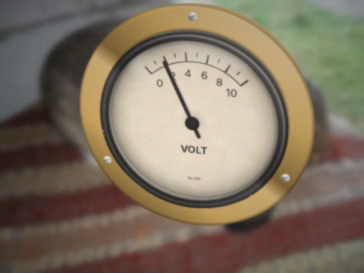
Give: 2 V
